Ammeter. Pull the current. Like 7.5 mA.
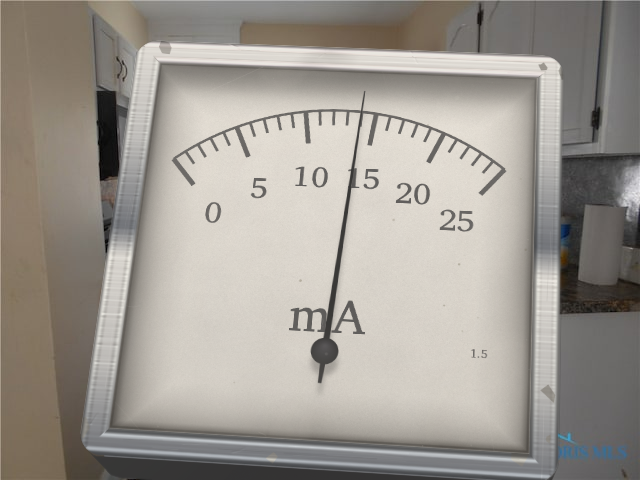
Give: 14 mA
